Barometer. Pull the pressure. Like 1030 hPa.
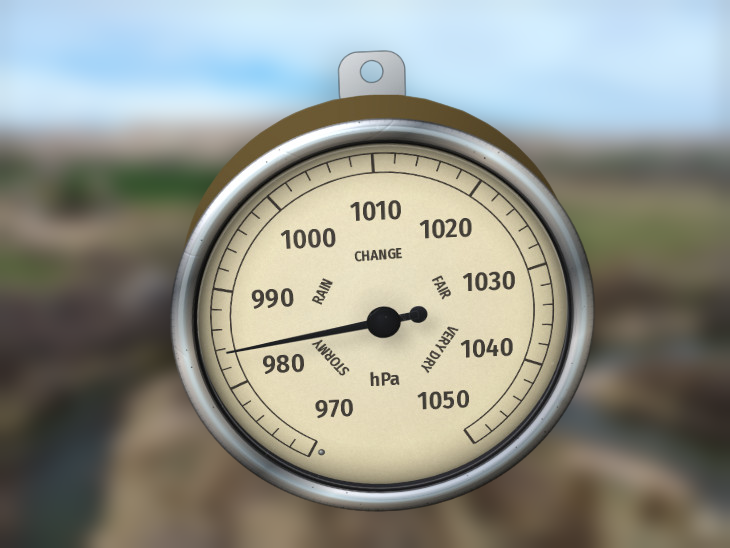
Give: 984 hPa
